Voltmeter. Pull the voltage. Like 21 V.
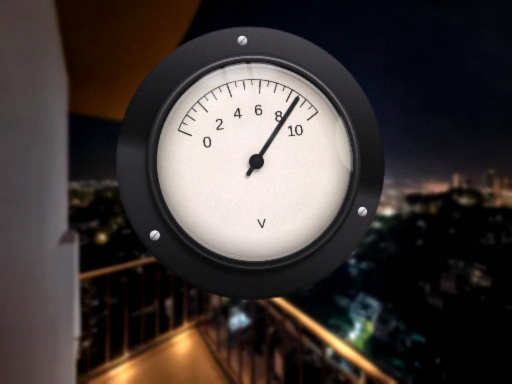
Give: 8.5 V
